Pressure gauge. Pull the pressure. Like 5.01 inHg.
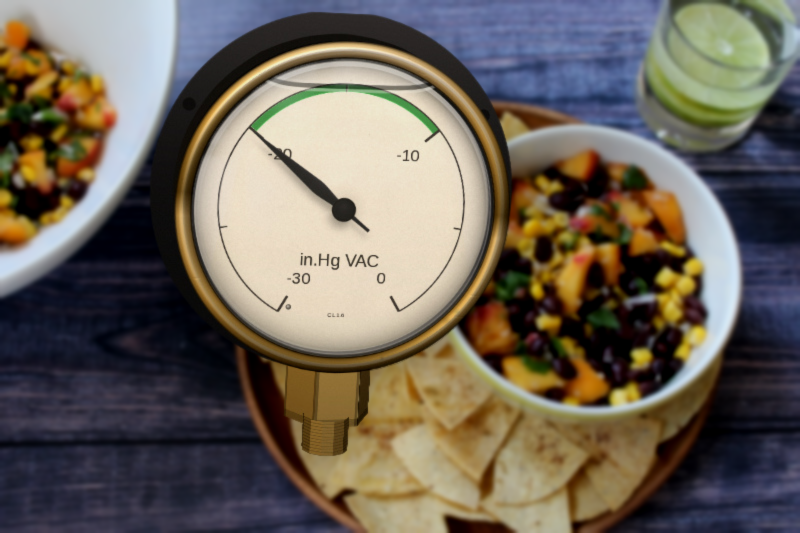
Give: -20 inHg
